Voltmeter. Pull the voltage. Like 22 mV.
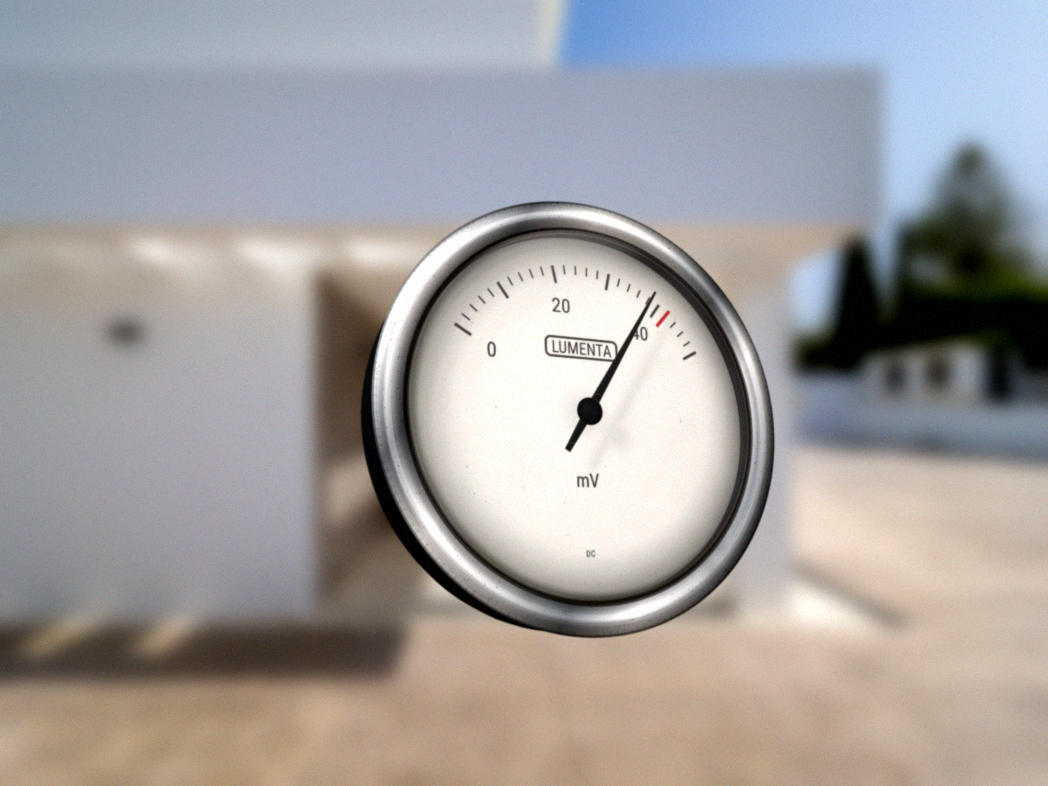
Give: 38 mV
